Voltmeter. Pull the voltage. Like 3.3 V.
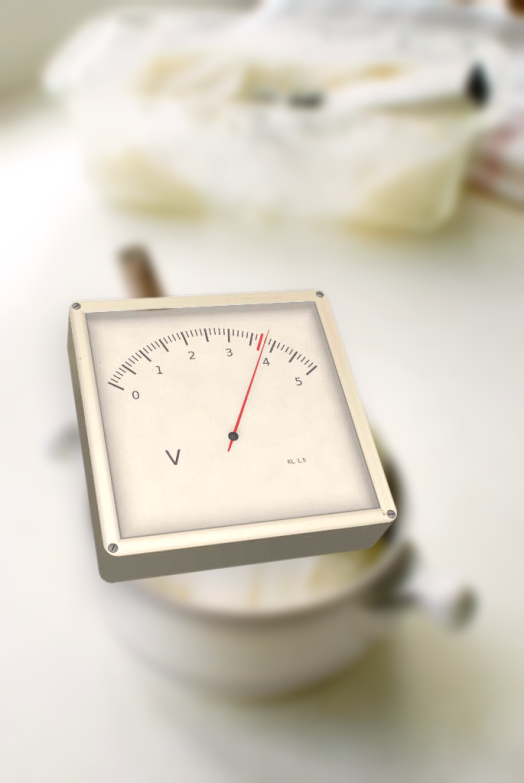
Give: 3.8 V
